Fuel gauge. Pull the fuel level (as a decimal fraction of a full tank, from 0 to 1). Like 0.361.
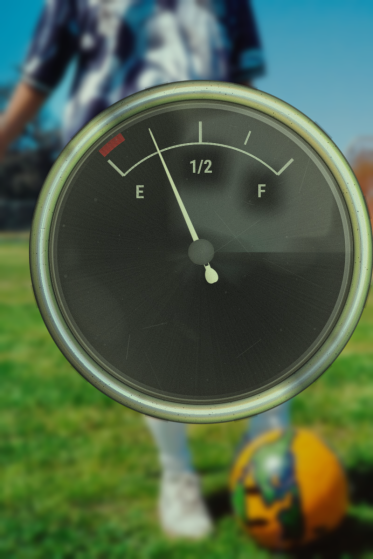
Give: 0.25
